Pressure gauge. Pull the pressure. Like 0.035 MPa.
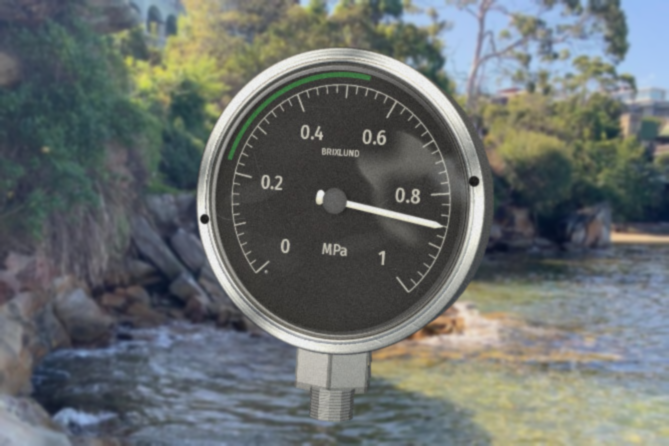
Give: 0.86 MPa
